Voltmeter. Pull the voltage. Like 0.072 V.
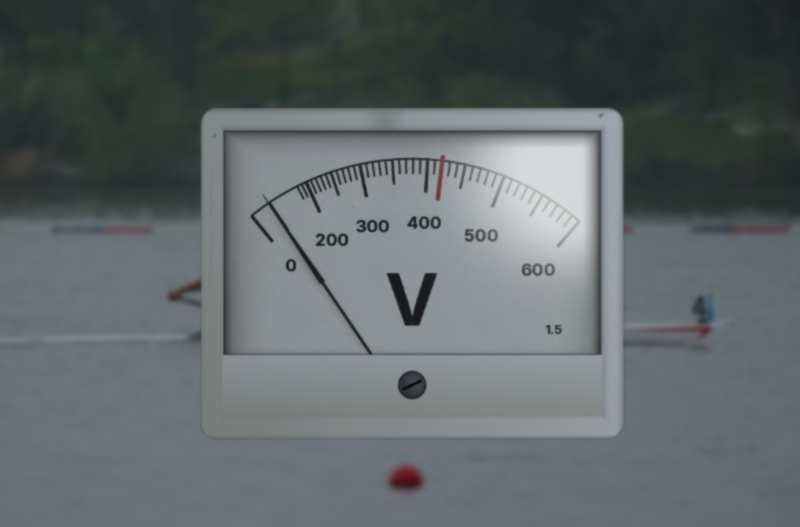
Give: 100 V
